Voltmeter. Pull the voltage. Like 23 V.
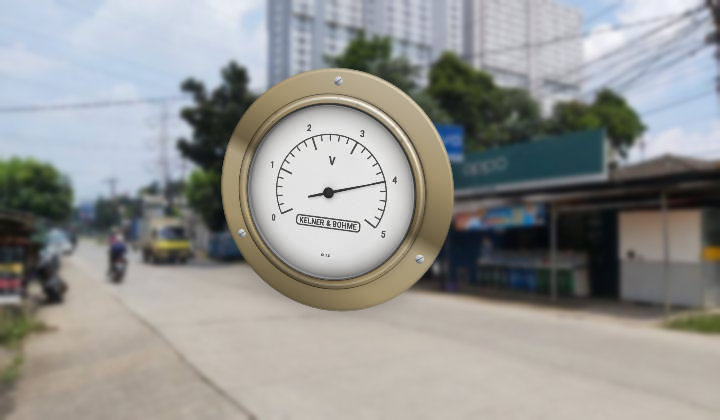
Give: 4 V
